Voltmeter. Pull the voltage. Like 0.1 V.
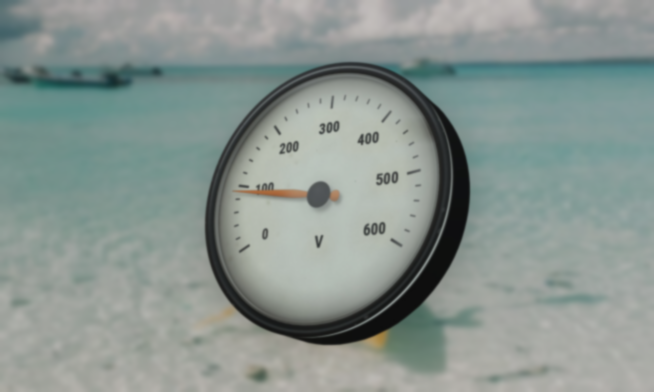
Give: 90 V
